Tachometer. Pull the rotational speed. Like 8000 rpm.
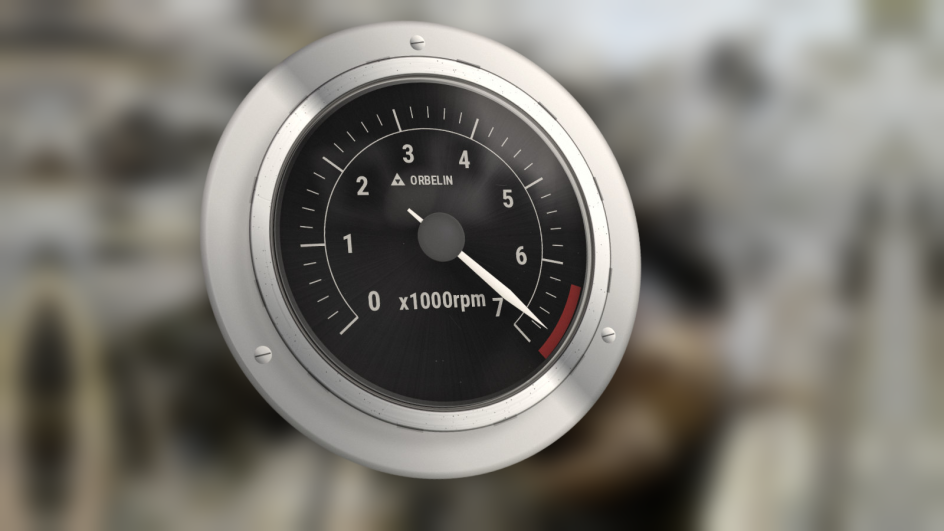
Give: 6800 rpm
